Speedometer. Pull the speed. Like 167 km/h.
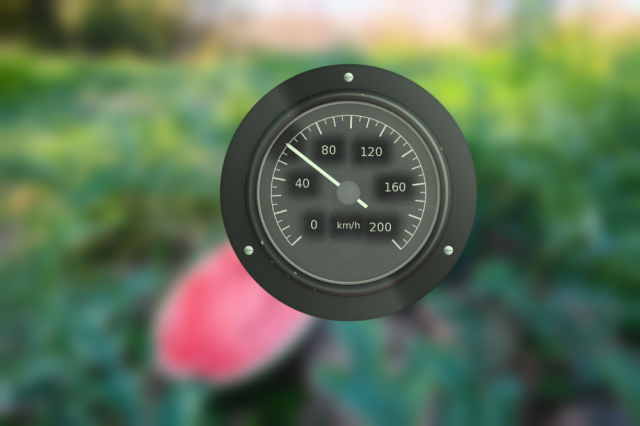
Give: 60 km/h
